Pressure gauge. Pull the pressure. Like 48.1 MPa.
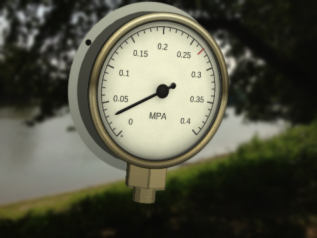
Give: 0.03 MPa
